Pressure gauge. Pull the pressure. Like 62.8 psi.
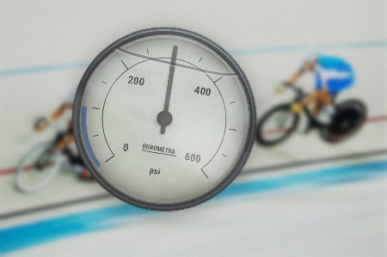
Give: 300 psi
